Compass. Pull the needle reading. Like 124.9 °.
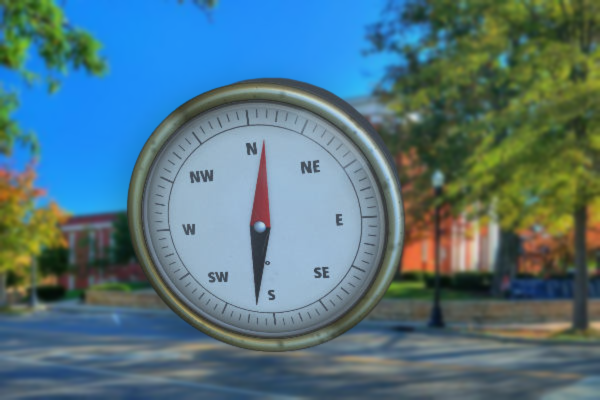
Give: 10 °
